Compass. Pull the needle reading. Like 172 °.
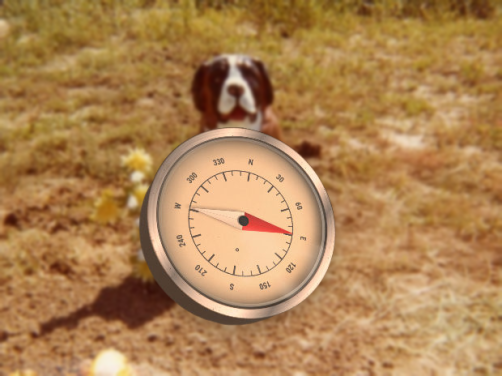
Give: 90 °
